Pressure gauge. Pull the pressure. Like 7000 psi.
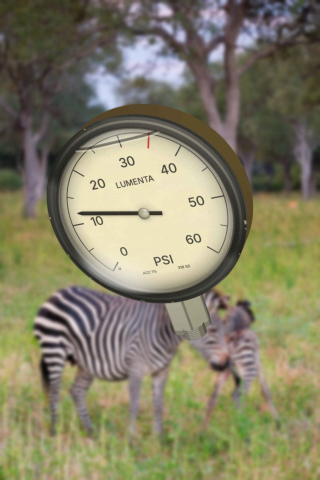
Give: 12.5 psi
